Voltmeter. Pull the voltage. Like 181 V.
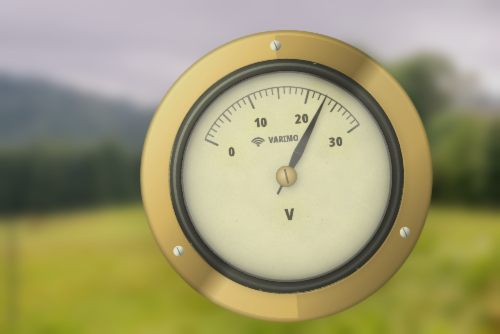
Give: 23 V
